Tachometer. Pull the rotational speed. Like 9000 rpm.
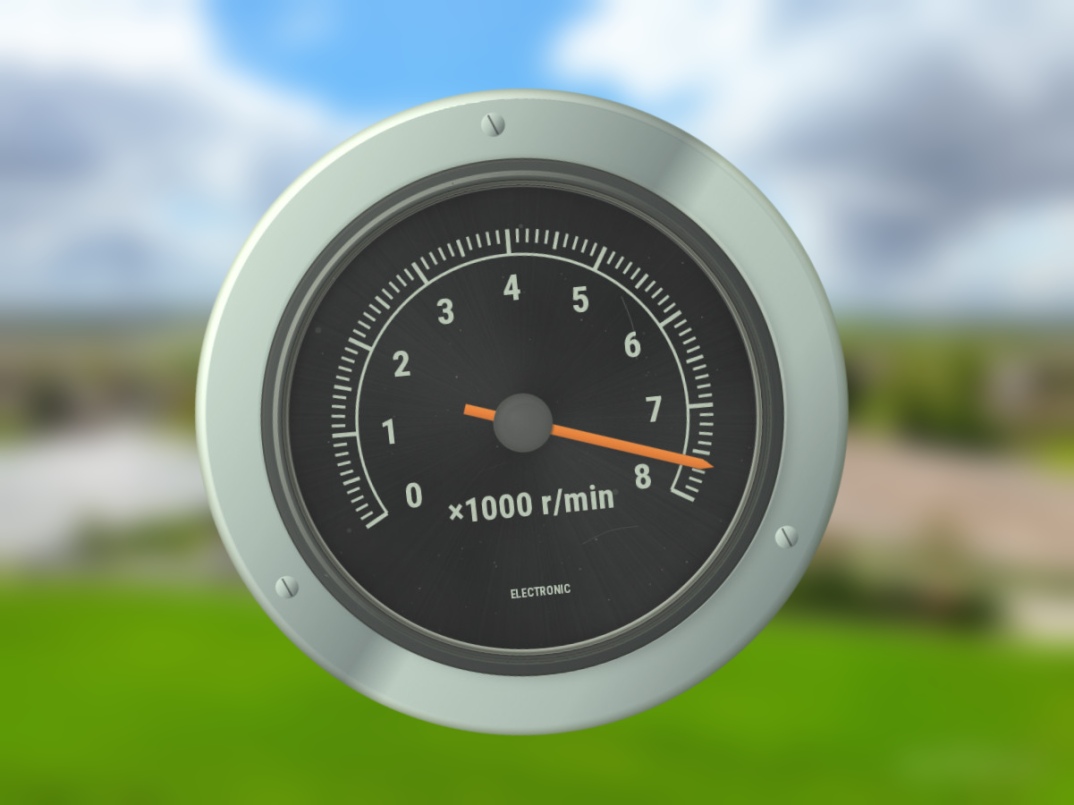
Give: 7600 rpm
